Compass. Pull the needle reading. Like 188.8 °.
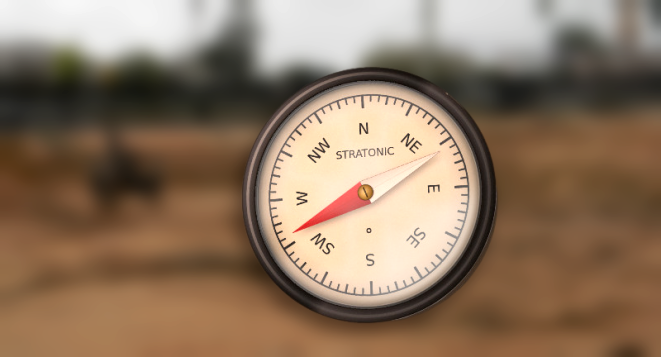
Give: 245 °
